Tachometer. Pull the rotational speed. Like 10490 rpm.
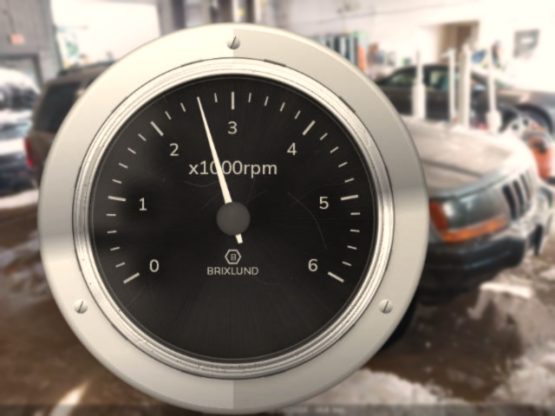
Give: 2600 rpm
